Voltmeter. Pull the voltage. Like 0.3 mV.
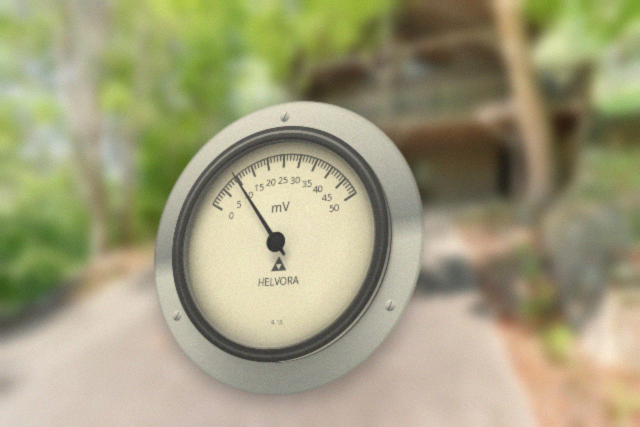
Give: 10 mV
